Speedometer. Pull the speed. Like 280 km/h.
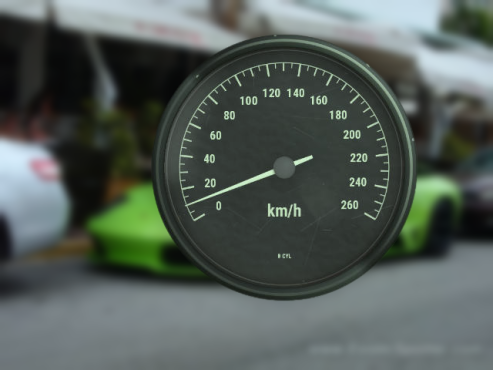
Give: 10 km/h
